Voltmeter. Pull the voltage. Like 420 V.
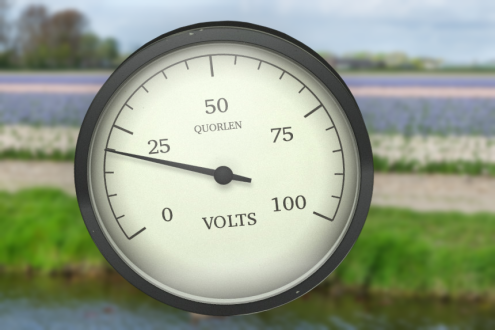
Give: 20 V
